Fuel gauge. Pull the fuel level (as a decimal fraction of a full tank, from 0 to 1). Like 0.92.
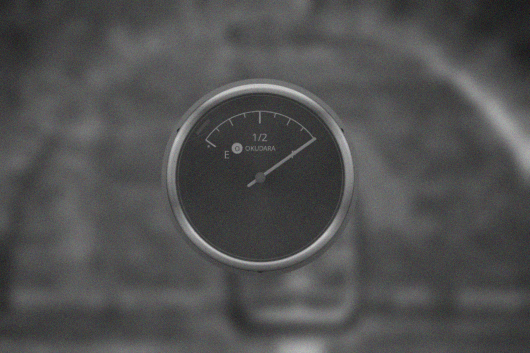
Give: 1
